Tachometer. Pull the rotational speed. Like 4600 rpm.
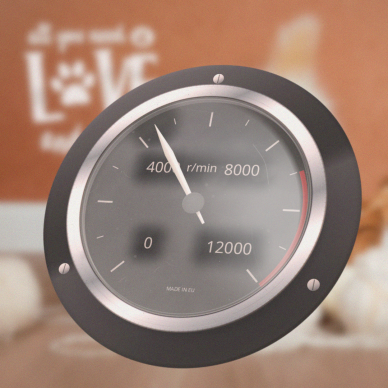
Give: 4500 rpm
